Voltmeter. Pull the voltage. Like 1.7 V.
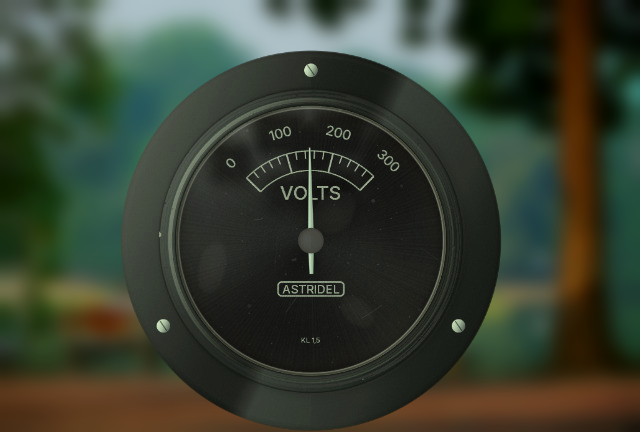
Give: 150 V
